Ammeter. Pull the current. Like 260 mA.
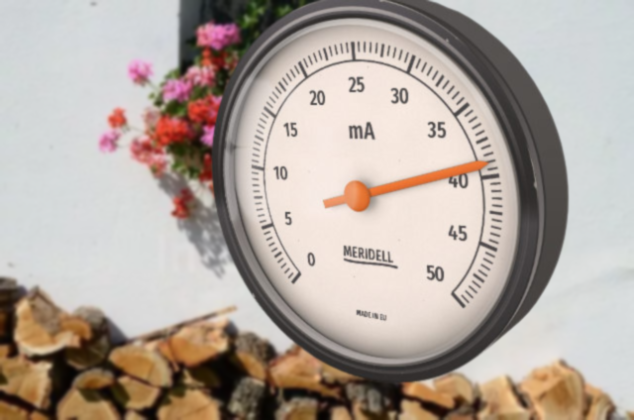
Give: 39 mA
